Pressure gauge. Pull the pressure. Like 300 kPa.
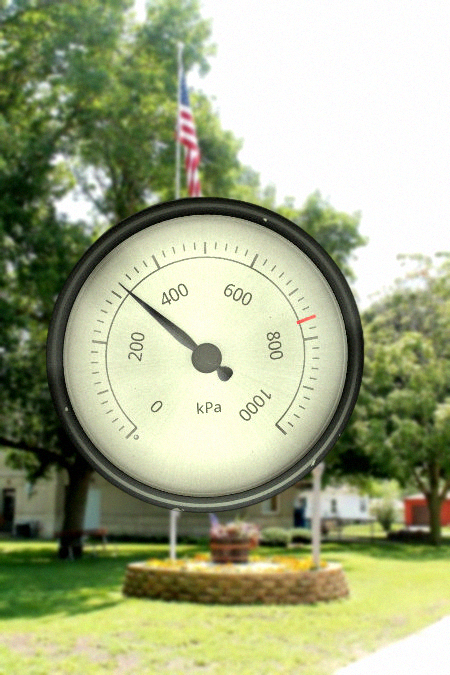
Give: 320 kPa
